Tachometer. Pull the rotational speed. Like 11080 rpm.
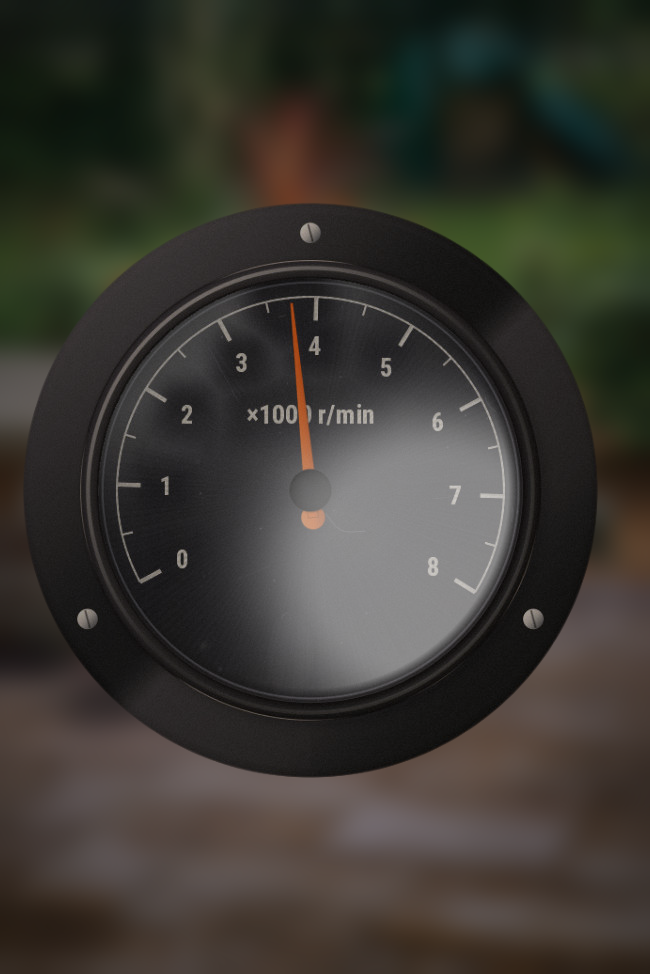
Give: 3750 rpm
